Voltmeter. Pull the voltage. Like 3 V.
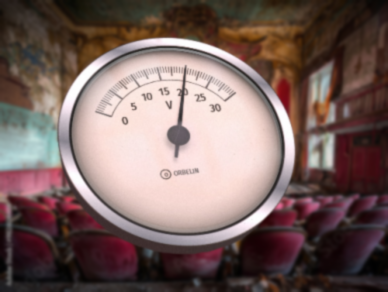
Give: 20 V
